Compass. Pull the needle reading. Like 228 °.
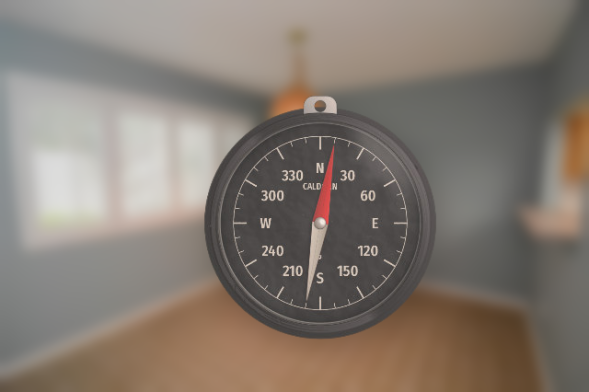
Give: 10 °
